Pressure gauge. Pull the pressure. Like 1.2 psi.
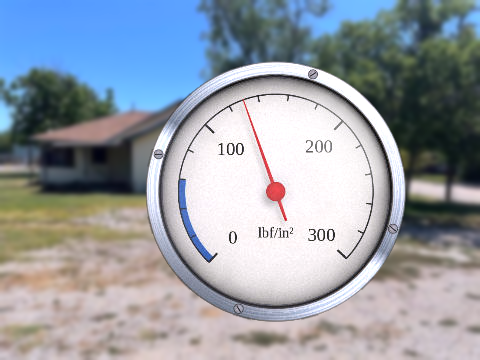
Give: 130 psi
